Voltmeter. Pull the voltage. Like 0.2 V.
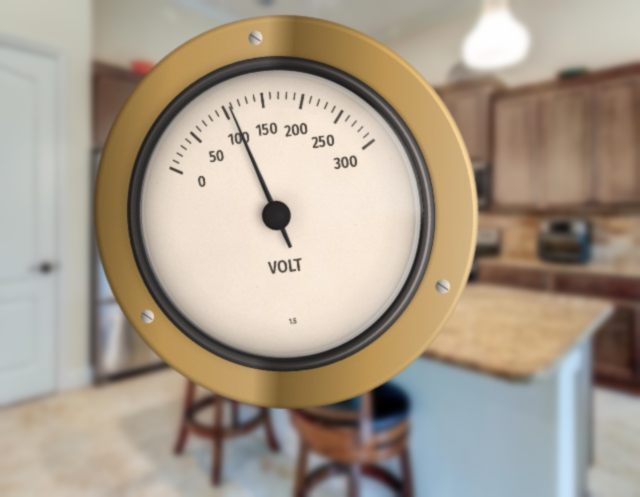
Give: 110 V
